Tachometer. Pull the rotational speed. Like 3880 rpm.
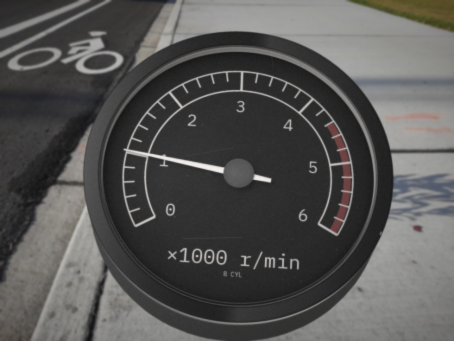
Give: 1000 rpm
